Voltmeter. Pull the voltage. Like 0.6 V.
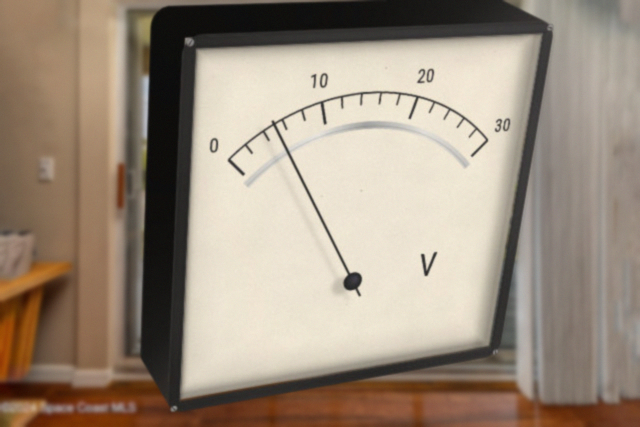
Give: 5 V
